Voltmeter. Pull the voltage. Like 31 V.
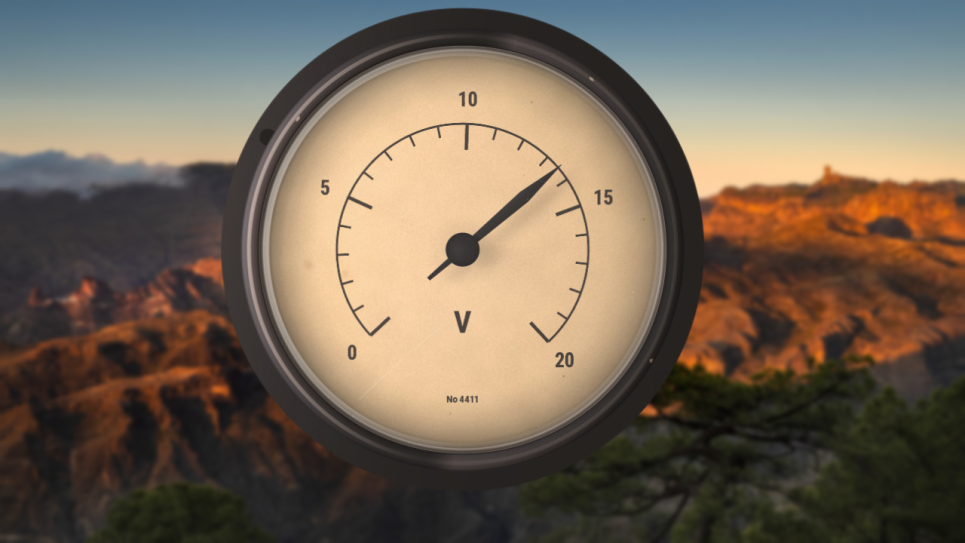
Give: 13.5 V
